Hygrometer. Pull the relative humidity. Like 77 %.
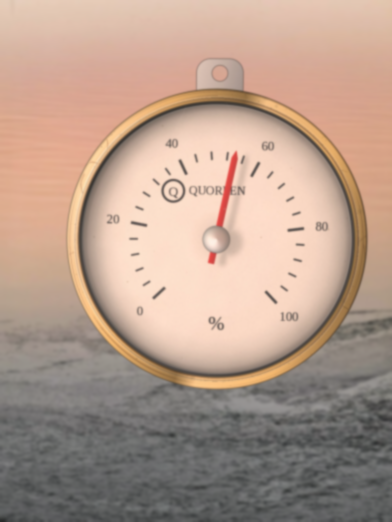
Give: 54 %
